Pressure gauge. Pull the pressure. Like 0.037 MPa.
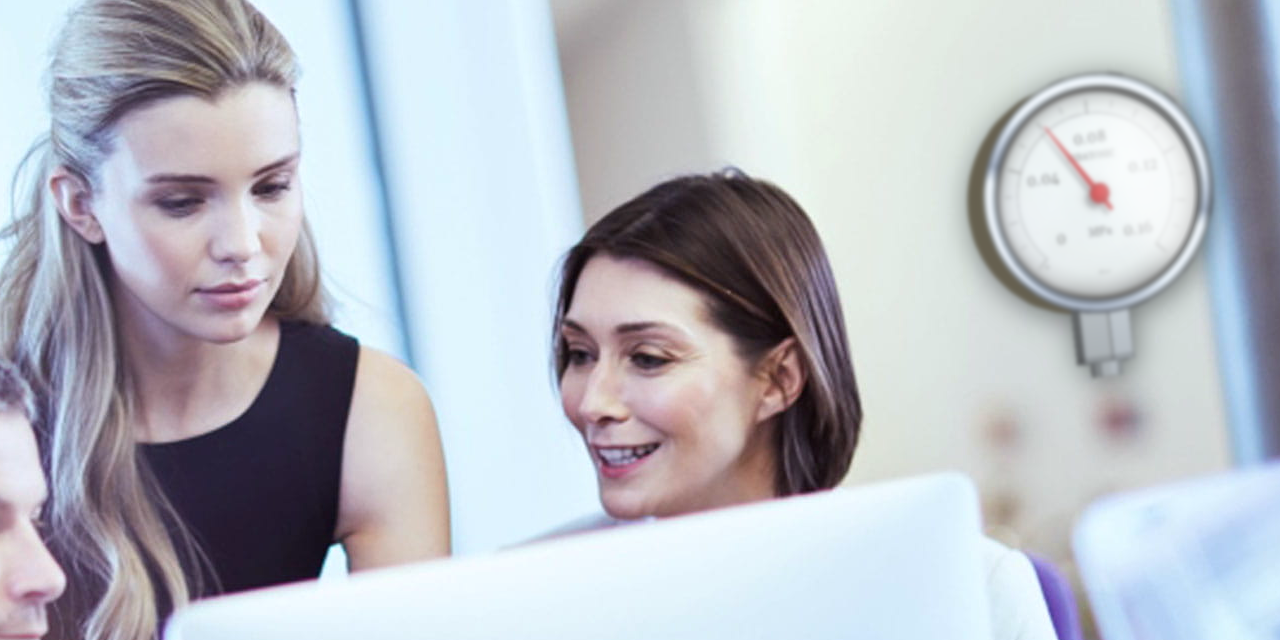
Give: 0.06 MPa
